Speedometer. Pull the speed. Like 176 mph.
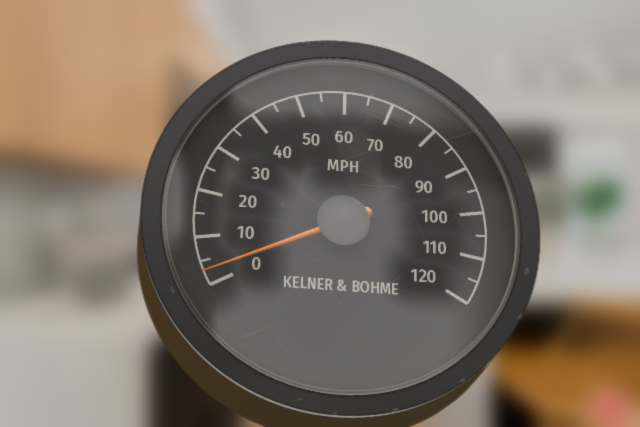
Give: 2.5 mph
